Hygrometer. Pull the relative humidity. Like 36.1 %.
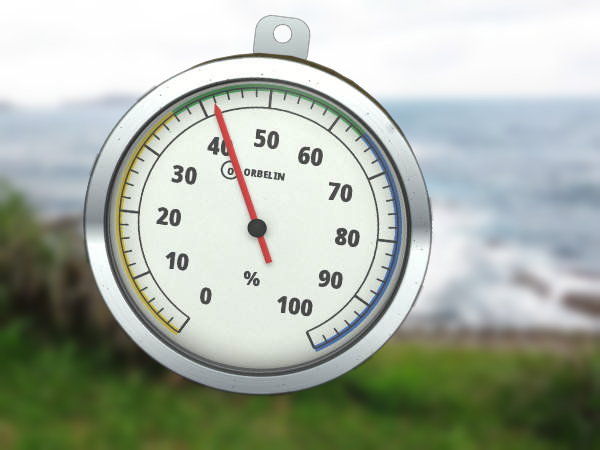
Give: 42 %
